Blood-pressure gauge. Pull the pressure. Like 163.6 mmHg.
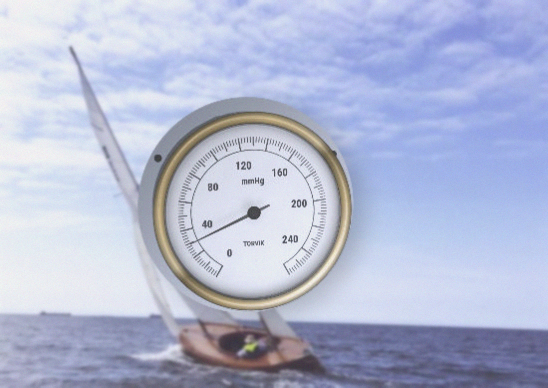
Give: 30 mmHg
